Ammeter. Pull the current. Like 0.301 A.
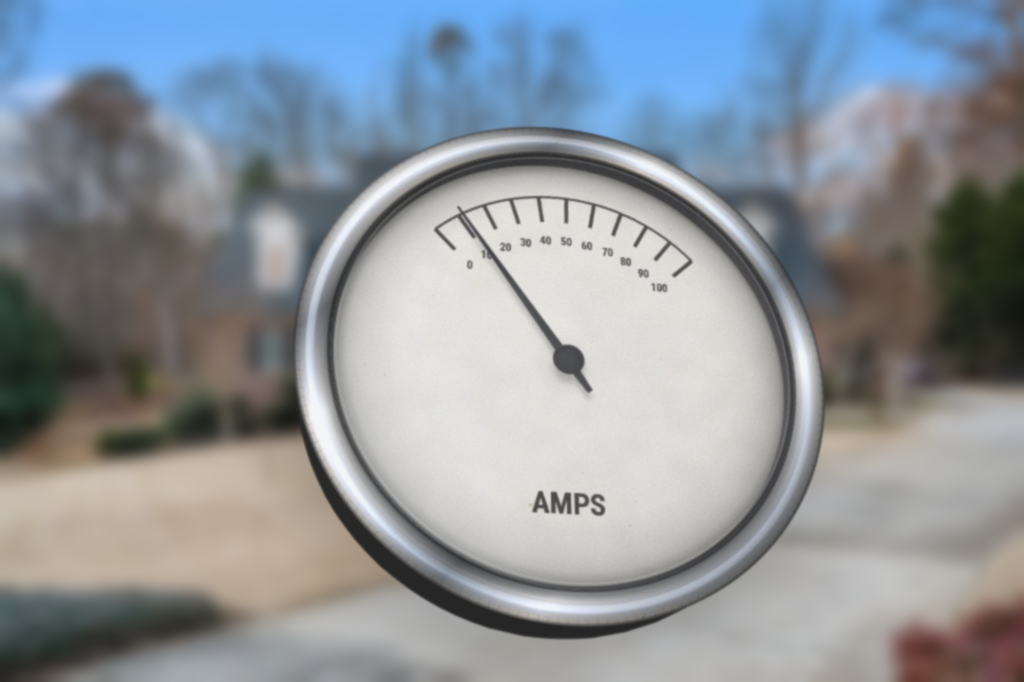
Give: 10 A
